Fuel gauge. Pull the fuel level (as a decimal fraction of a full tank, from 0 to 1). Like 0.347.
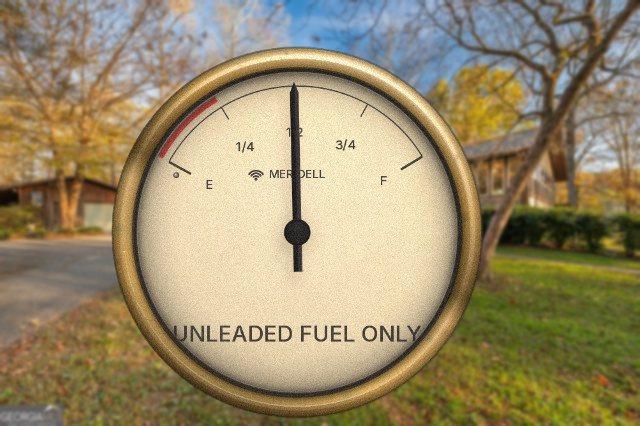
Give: 0.5
